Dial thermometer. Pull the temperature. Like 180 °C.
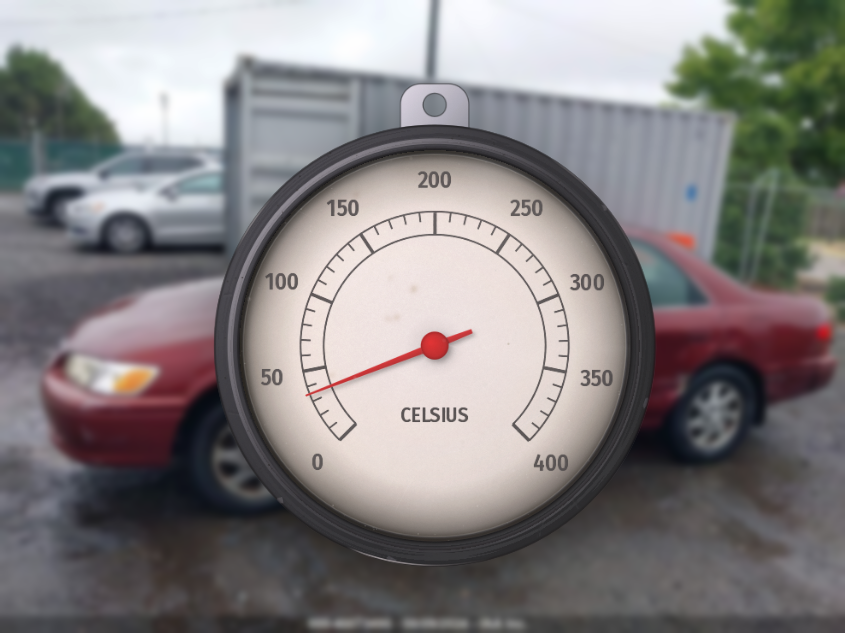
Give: 35 °C
